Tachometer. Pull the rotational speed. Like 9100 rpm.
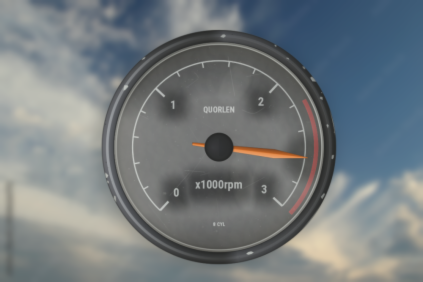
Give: 2600 rpm
